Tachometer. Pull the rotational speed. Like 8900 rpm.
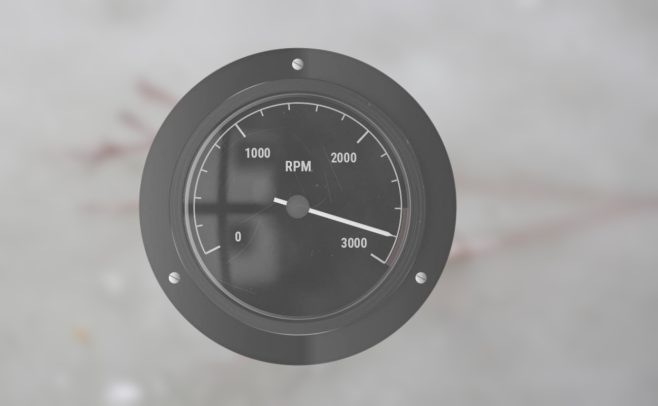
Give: 2800 rpm
